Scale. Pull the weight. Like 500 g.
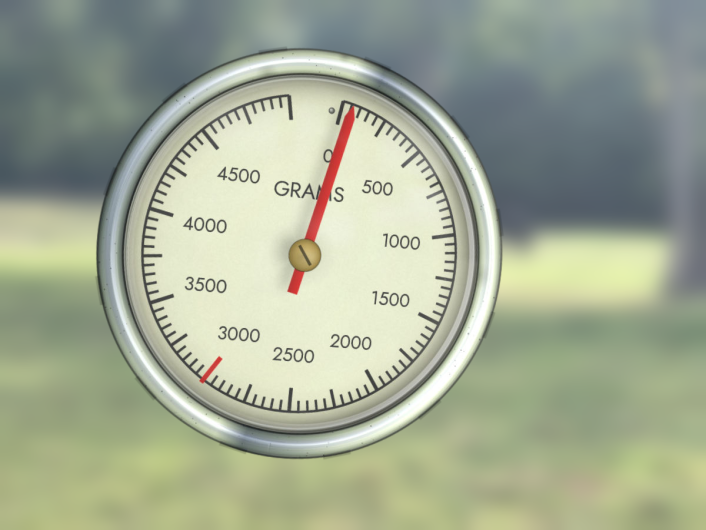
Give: 50 g
